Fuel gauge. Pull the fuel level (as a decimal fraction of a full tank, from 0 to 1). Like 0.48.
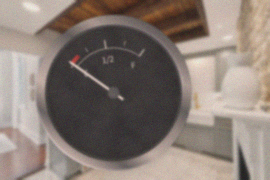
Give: 0
